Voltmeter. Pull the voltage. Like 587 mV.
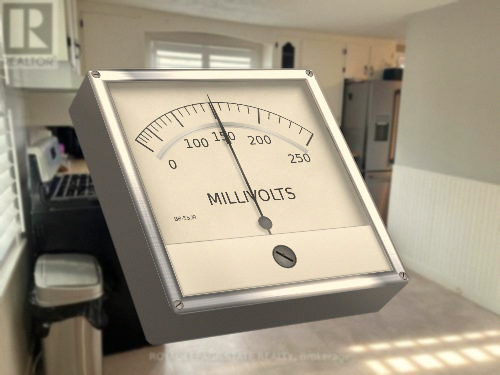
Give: 150 mV
